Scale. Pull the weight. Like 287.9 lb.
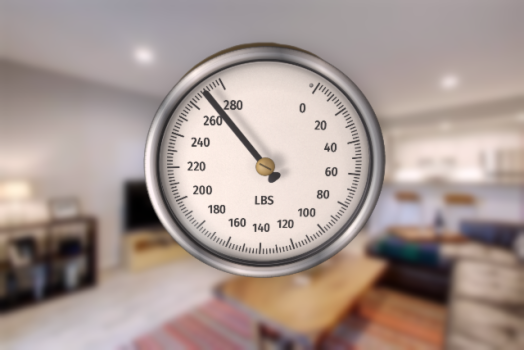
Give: 270 lb
